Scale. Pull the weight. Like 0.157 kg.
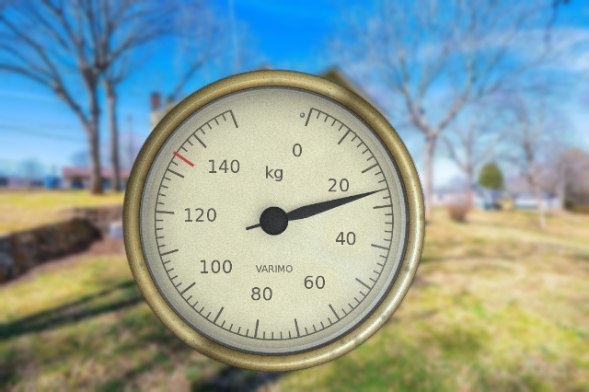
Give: 26 kg
